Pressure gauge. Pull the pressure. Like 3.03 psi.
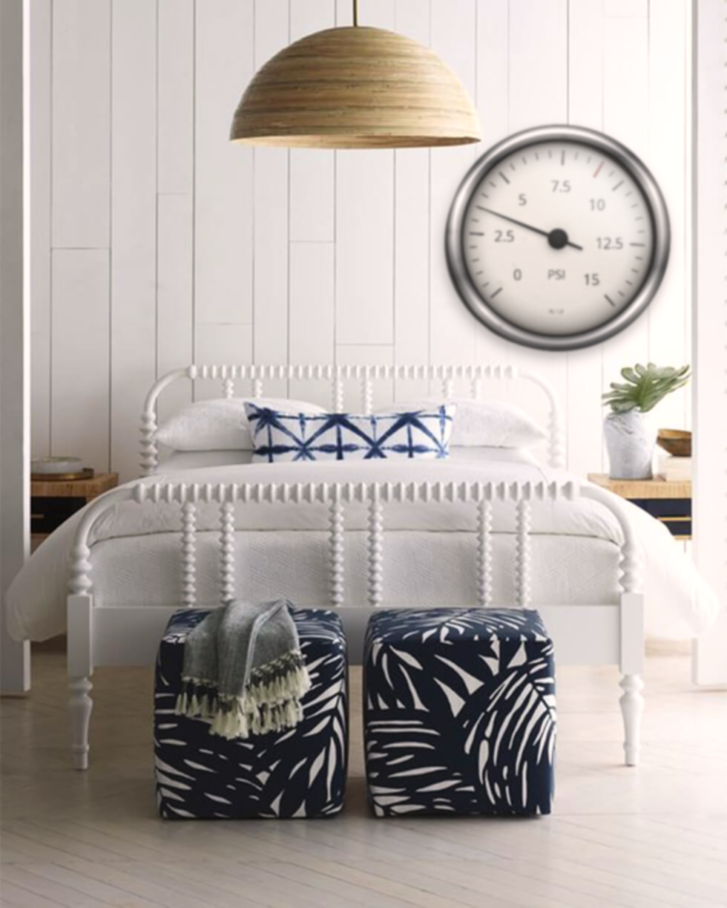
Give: 3.5 psi
